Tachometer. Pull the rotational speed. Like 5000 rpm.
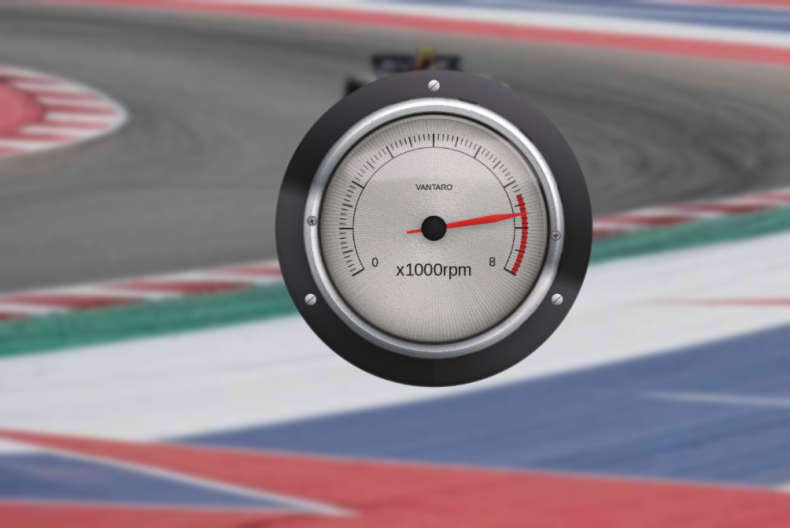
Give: 6700 rpm
